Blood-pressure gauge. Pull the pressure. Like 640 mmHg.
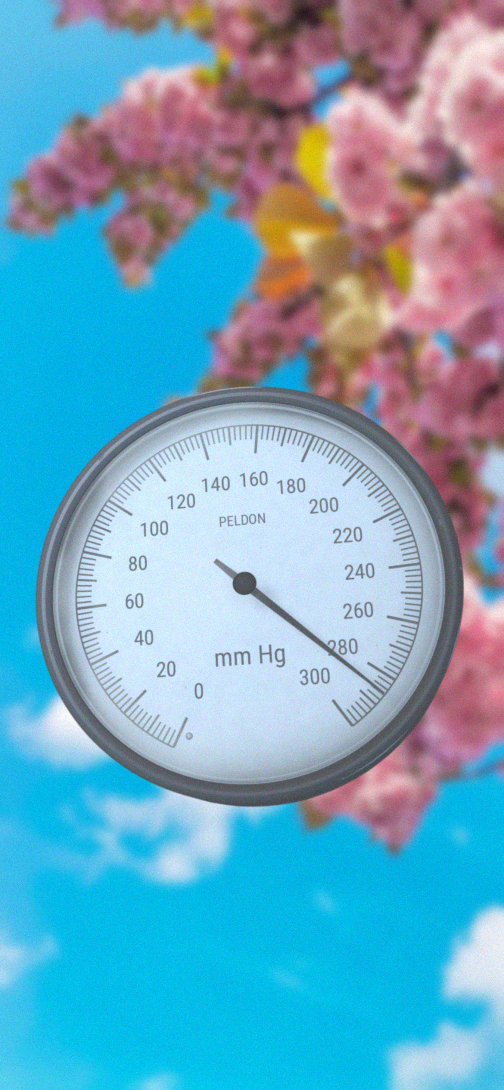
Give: 286 mmHg
